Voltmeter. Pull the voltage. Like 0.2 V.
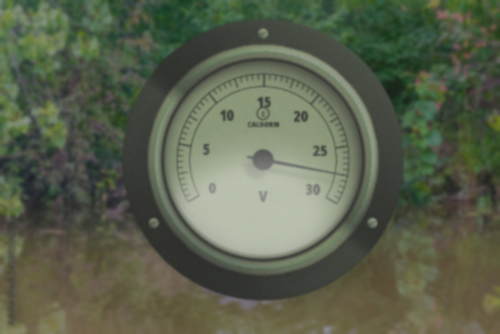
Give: 27.5 V
